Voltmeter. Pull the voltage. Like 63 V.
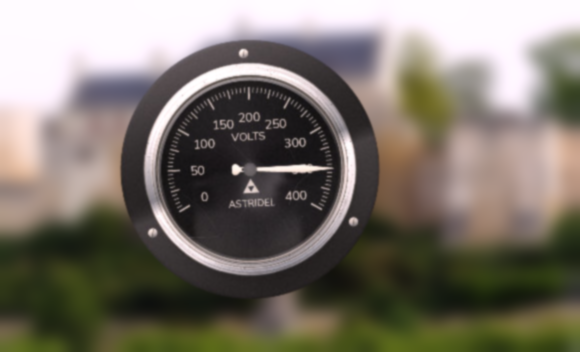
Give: 350 V
